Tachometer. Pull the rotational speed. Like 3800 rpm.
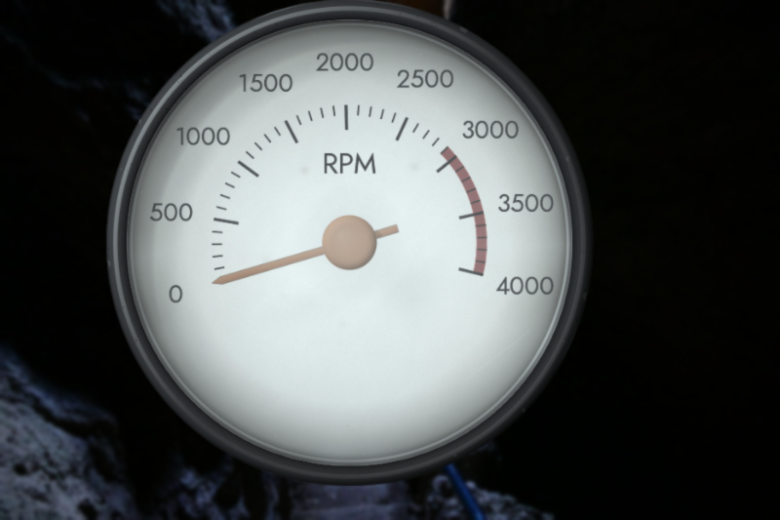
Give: 0 rpm
